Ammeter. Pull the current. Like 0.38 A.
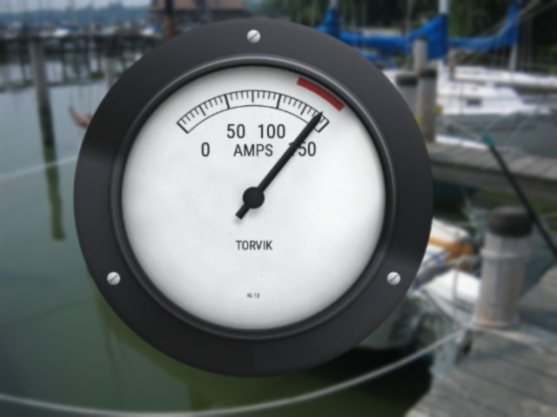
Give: 140 A
